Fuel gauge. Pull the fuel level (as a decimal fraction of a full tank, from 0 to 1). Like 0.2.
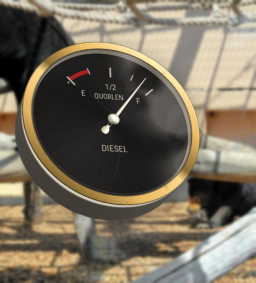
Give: 0.875
